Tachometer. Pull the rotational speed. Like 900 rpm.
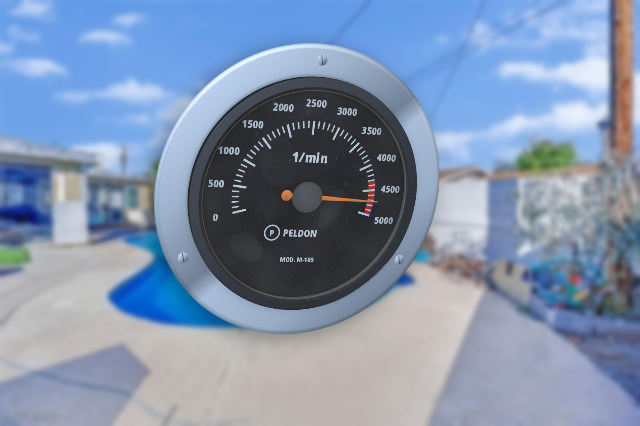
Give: 4700 rpm
